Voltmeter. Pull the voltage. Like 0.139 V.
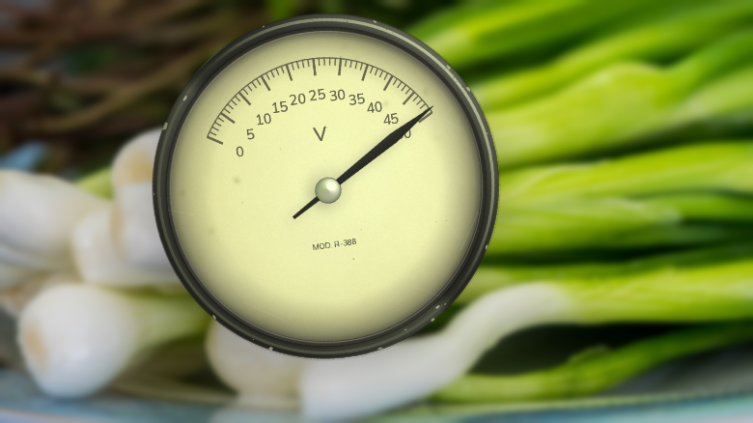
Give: 49 V
